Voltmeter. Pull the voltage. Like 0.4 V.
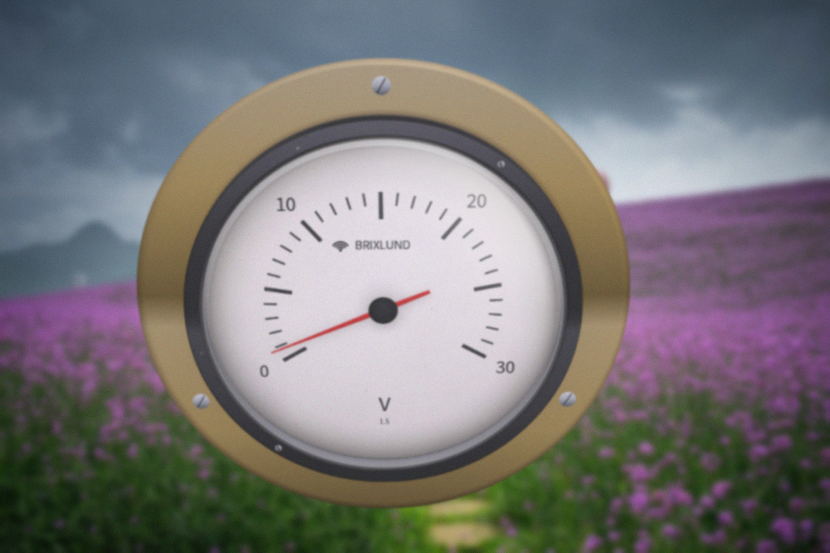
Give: 1 V
